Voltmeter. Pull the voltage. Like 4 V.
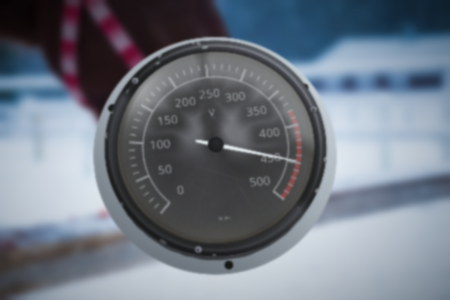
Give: 450 V
